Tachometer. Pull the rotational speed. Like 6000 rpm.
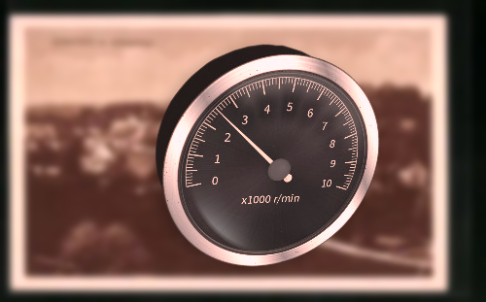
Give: 2500 rpm
